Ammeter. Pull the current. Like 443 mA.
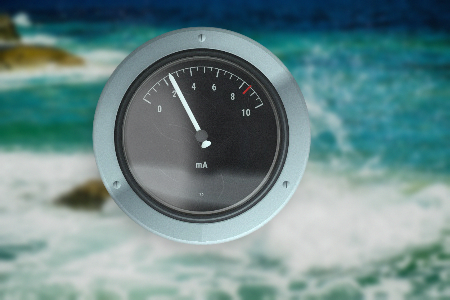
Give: 2.5 mA
